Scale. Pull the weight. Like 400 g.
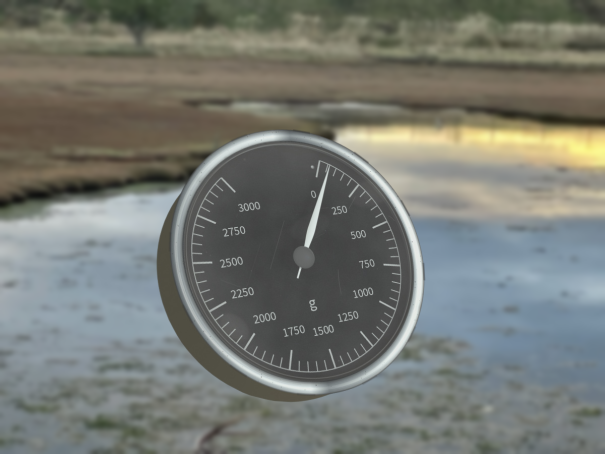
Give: 50 g
